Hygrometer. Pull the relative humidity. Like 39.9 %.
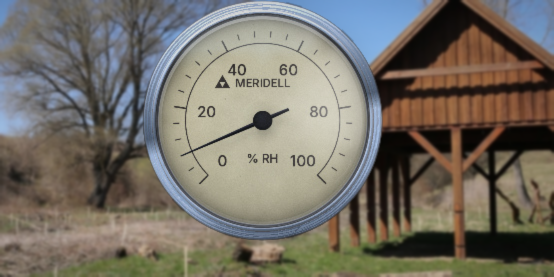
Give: 8 %
